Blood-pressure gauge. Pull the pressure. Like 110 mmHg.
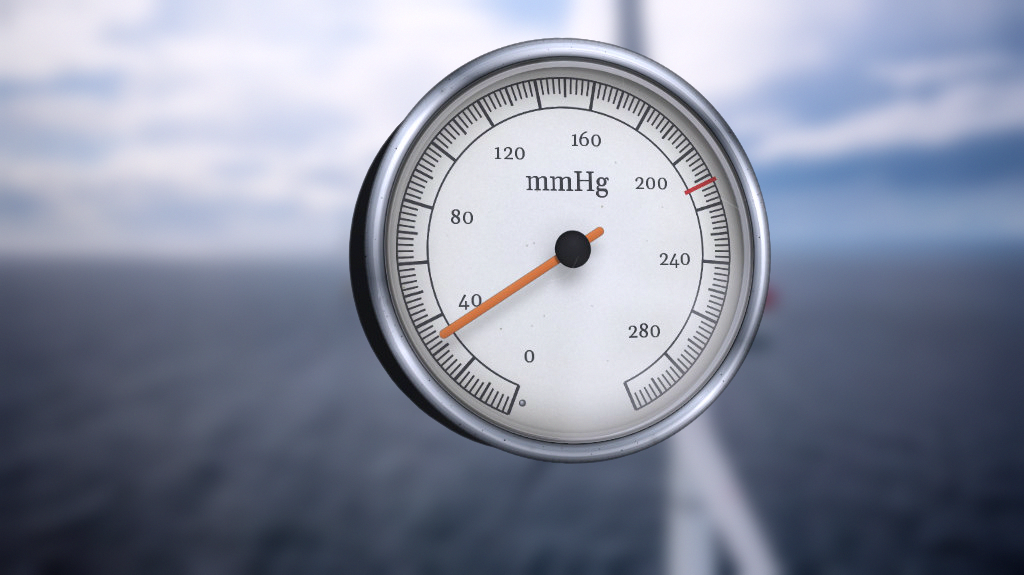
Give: 34 mmHg
